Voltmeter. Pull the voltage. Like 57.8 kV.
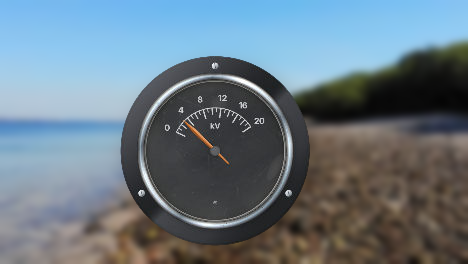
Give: 3 kV
